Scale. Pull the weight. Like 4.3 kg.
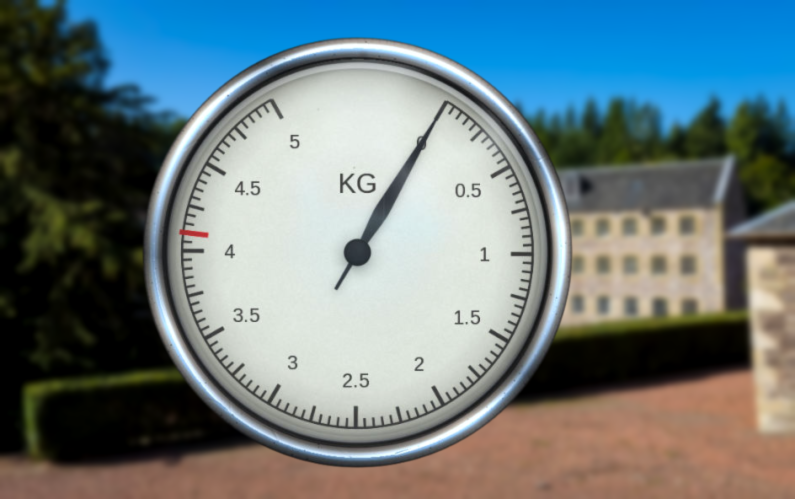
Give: 0 kg
